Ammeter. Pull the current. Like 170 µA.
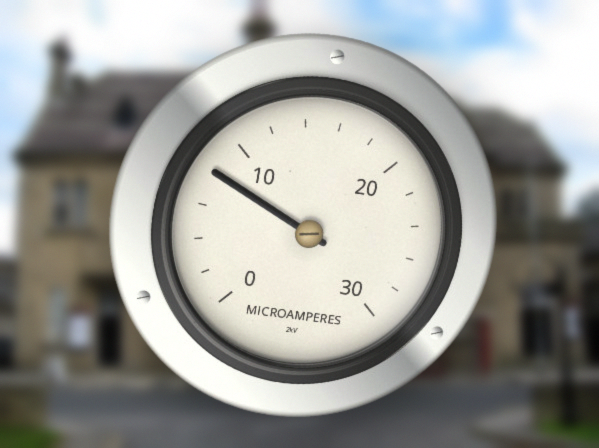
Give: 8 µA
